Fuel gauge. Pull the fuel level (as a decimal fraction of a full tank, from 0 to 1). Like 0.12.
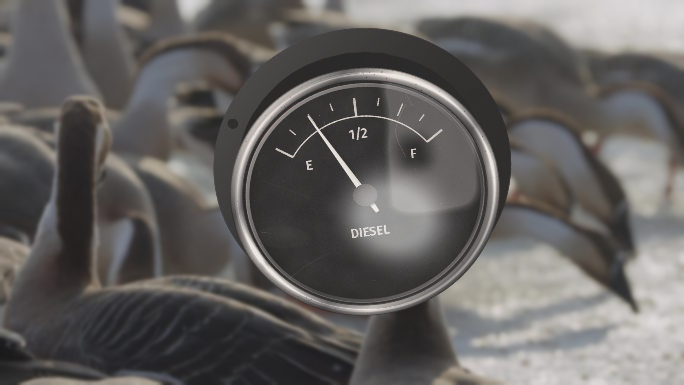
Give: 0.25
